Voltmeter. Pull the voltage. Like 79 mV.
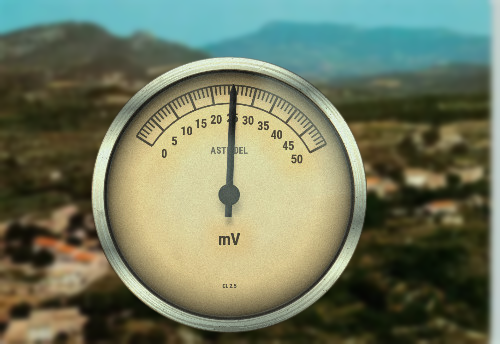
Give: 25 mV
